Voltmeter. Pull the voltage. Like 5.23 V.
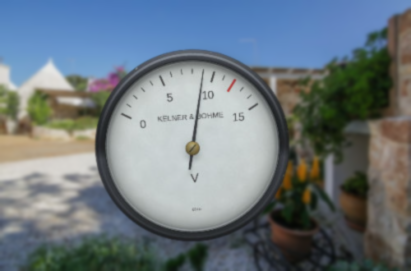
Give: 9 V
